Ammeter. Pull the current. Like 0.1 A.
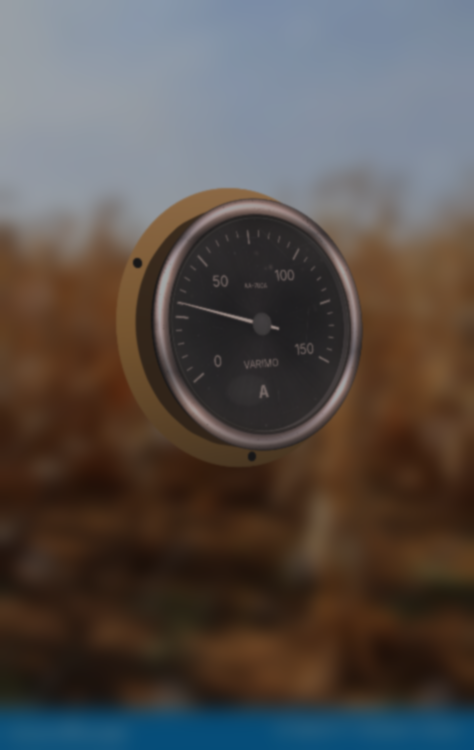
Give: 30 A
